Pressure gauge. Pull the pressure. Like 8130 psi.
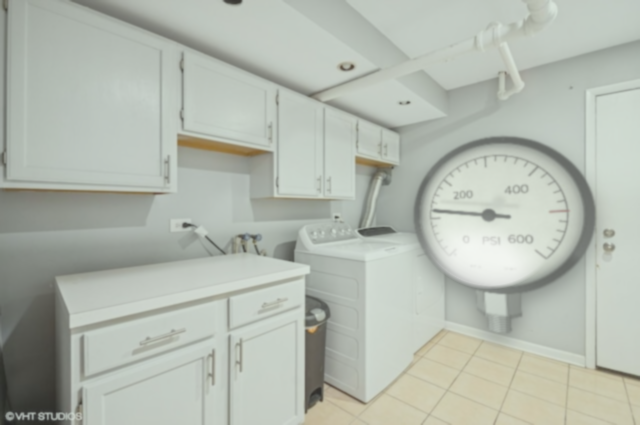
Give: 120 psi
